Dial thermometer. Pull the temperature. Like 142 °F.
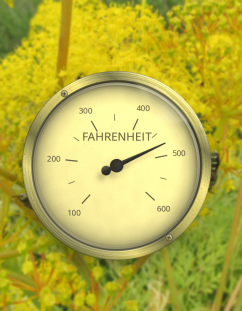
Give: 475 °F
